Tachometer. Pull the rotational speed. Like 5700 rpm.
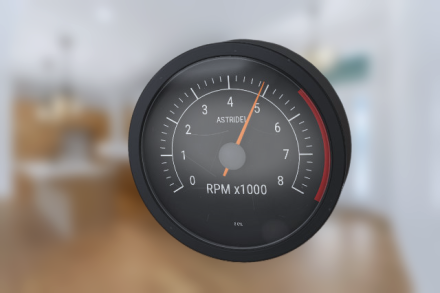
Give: 4900 rpm
